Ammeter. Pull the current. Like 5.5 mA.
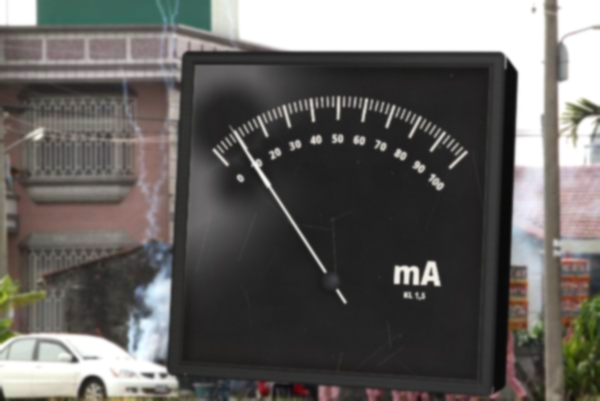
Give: 10 mA
